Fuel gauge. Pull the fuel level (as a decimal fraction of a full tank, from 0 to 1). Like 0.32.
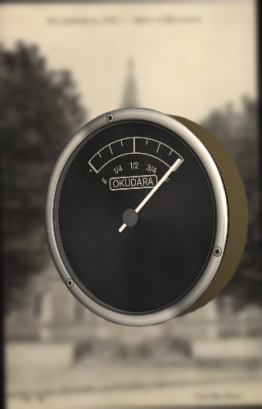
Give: 1
